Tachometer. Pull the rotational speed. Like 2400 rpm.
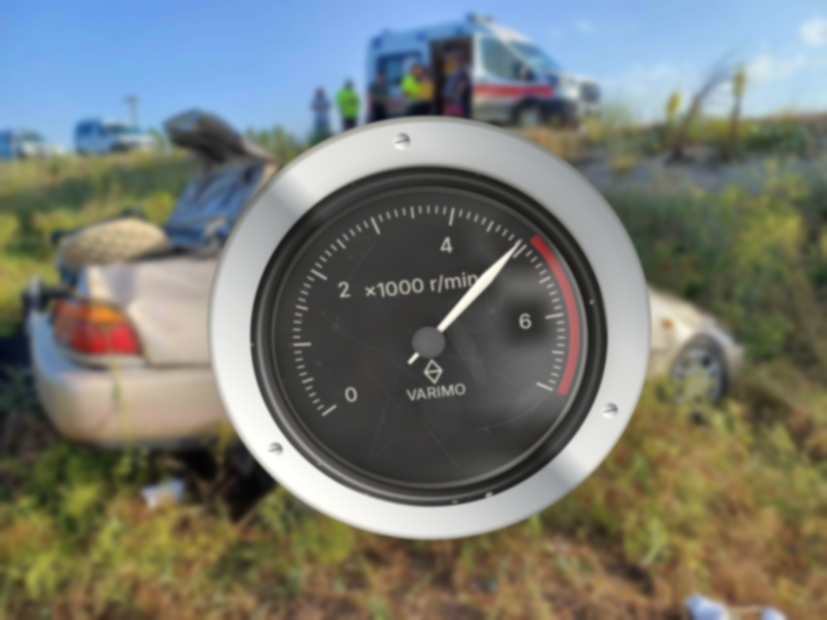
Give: 4900 rpm
